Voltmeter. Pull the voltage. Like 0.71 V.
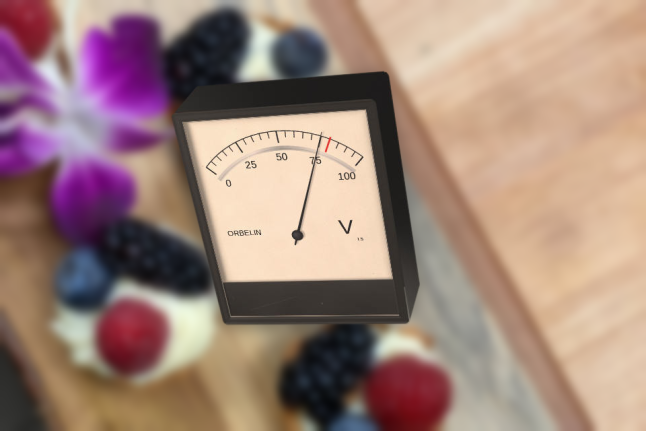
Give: 75 V
